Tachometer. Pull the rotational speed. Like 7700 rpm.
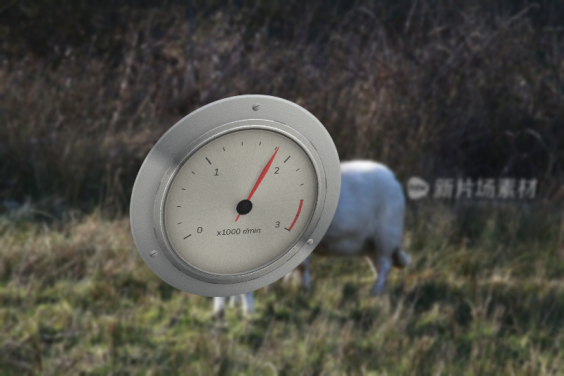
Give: 1800 rpm
